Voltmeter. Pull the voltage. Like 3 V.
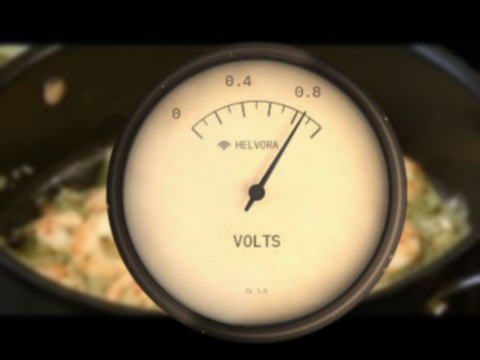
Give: 0.85 V
